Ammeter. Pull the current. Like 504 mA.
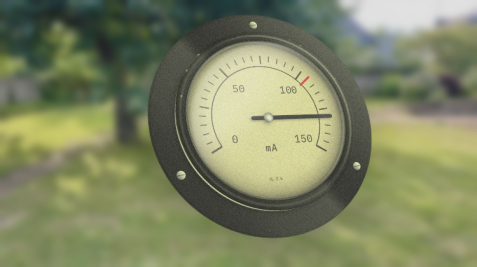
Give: 130 mA
